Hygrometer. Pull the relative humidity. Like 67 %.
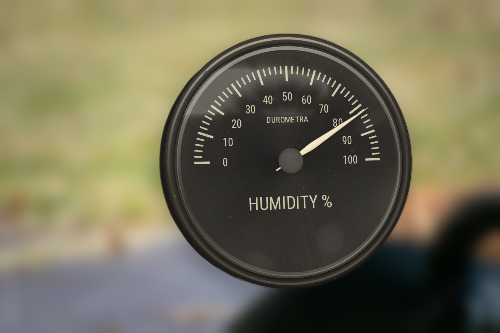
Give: 82 %
